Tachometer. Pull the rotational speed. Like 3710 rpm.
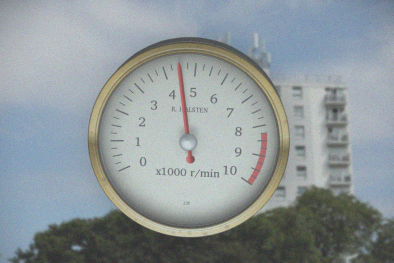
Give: 4500 rpm
